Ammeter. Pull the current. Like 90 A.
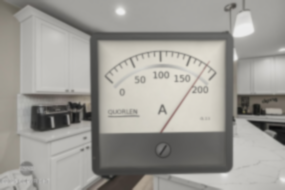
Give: 180 A
